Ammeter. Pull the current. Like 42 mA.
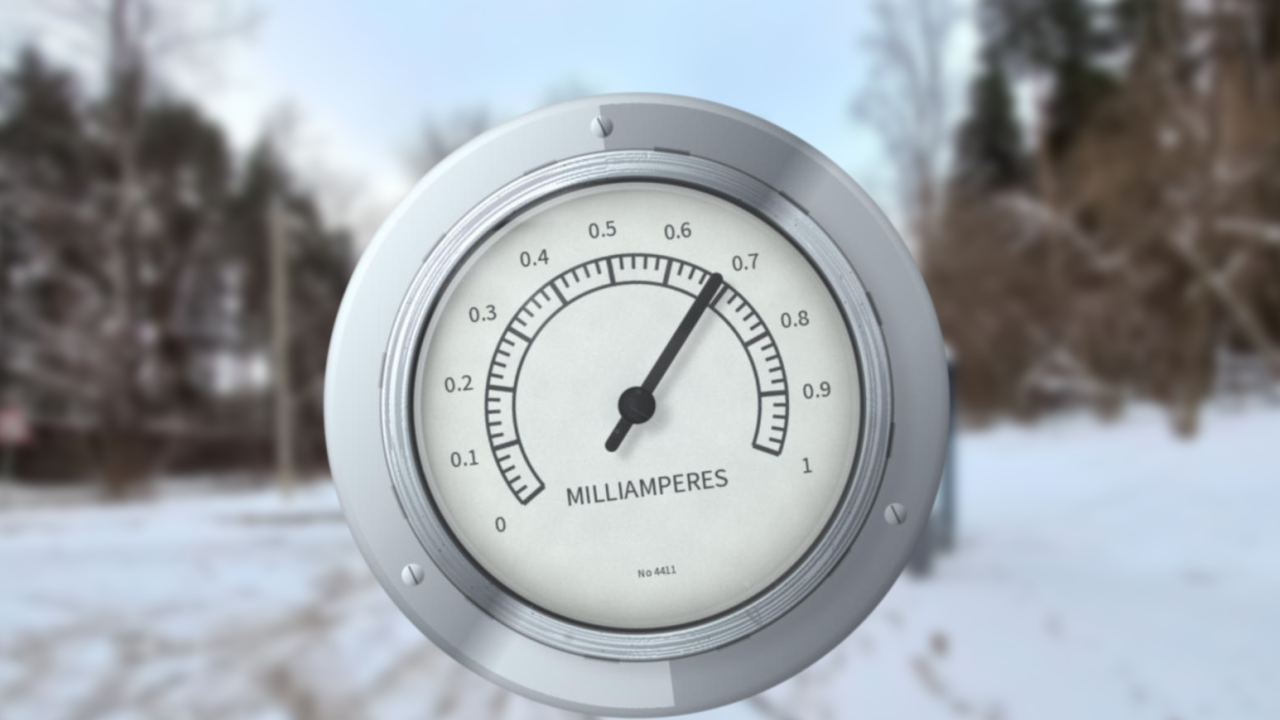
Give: 0.68 mA
